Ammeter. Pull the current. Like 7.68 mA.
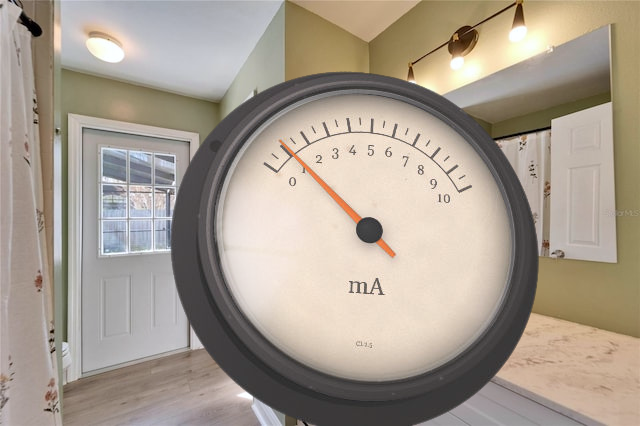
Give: 1 mA
